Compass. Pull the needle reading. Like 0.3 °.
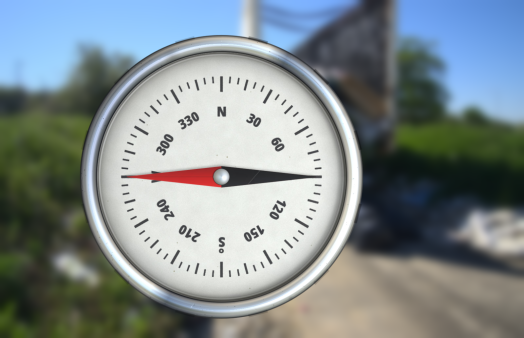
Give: 270 °
